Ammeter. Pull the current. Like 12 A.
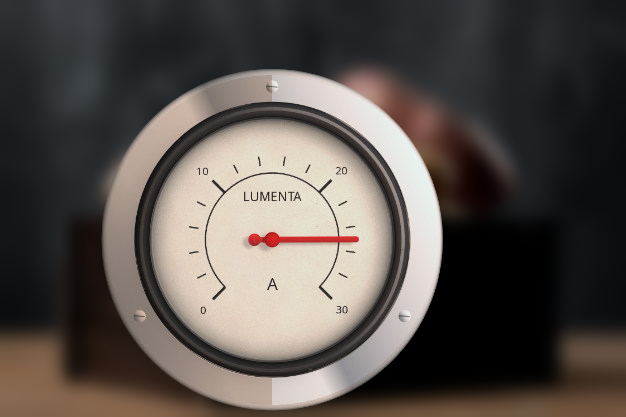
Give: 25 A
